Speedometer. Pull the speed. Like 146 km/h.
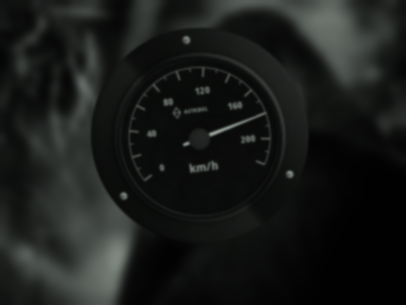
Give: 180 km/h
